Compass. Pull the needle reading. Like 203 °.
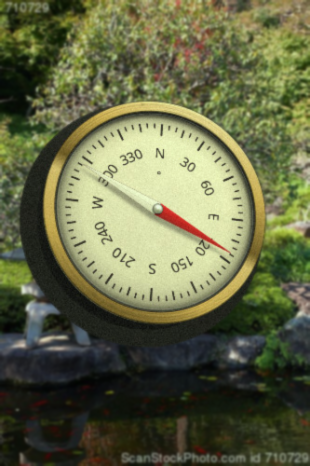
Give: 115 °
